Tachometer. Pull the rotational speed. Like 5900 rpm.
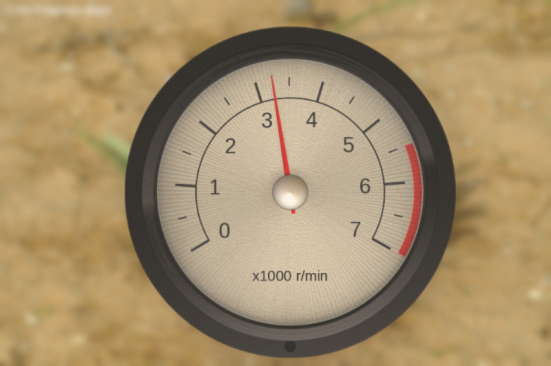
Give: 3250 rpm
